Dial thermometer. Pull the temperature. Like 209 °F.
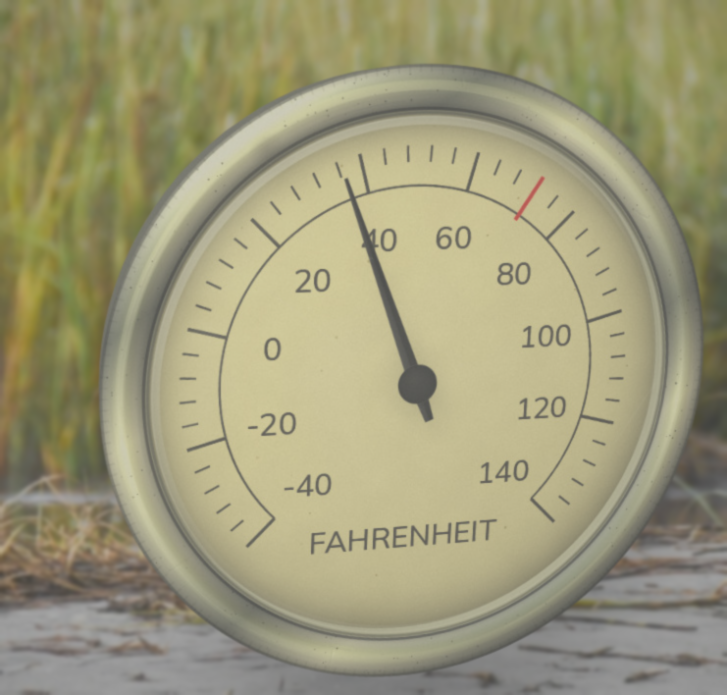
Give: 36 °F
